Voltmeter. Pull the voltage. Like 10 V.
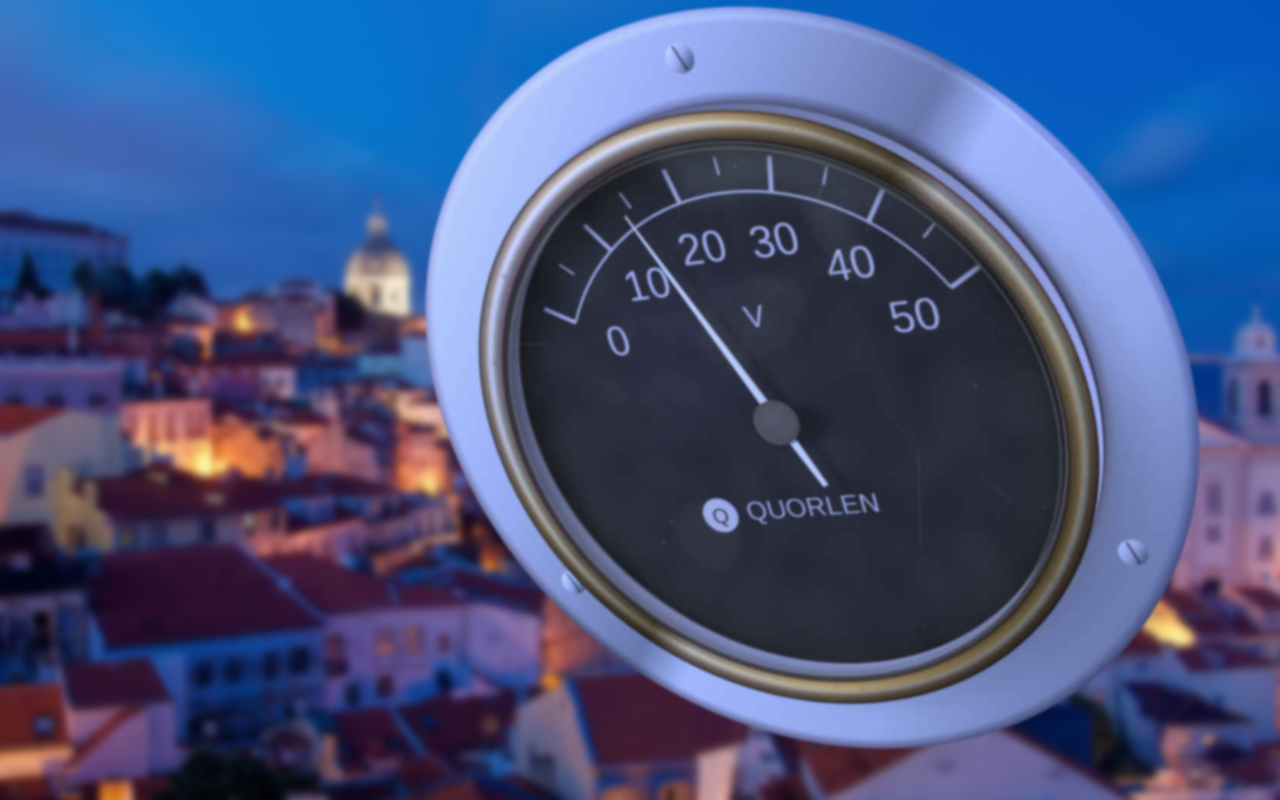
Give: 15 V
